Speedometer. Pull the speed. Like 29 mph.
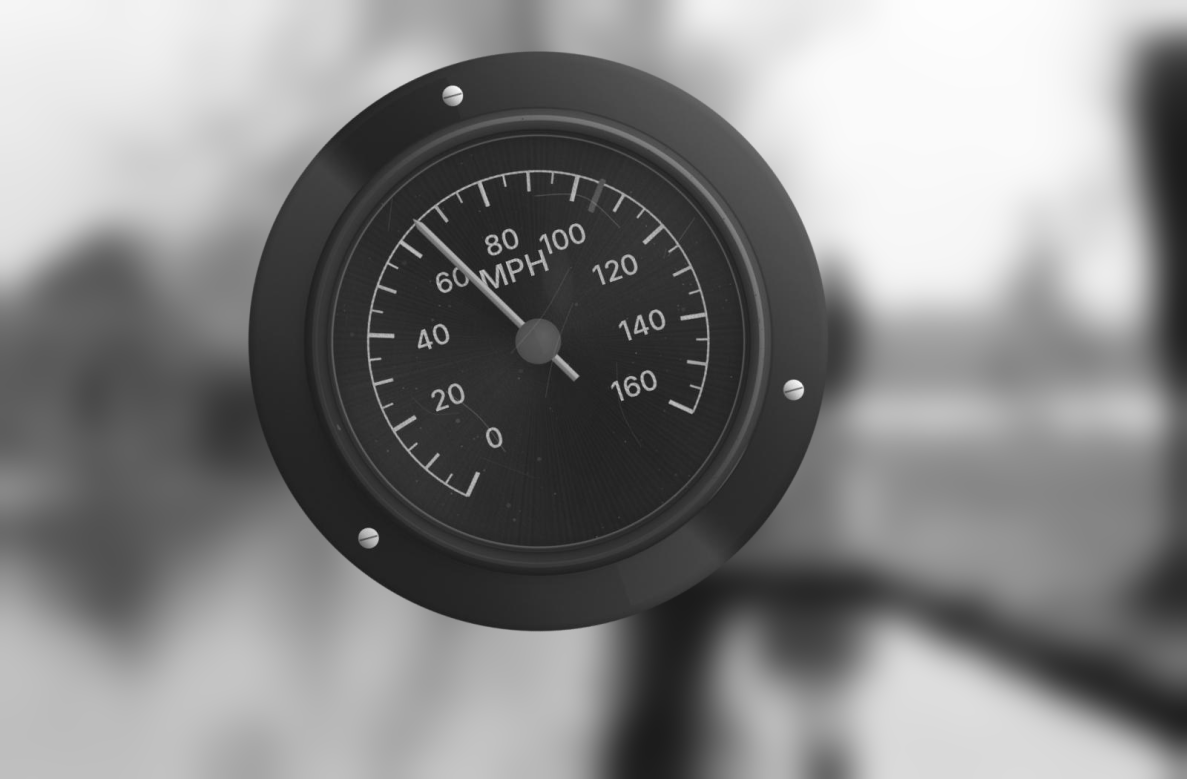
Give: 65 mph
